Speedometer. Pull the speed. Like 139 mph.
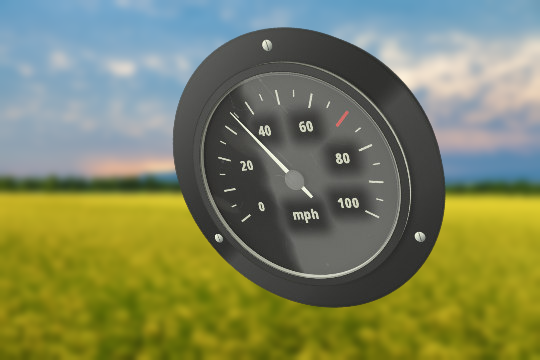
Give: 35 mph
